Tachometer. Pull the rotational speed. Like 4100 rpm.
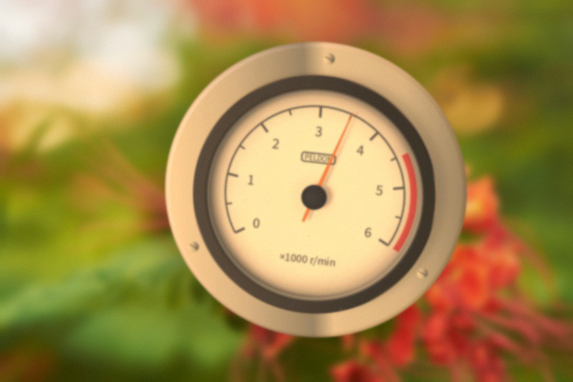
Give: 3500 rpm
